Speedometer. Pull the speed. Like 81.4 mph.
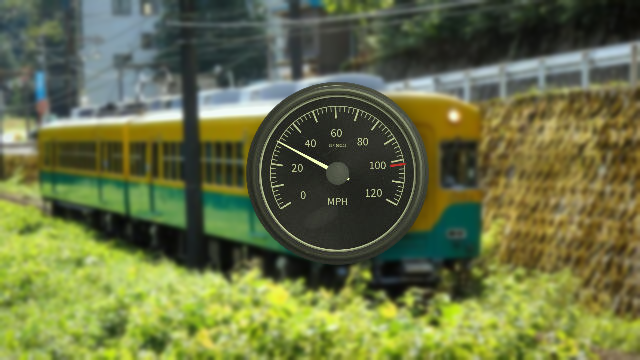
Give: 30 mph
